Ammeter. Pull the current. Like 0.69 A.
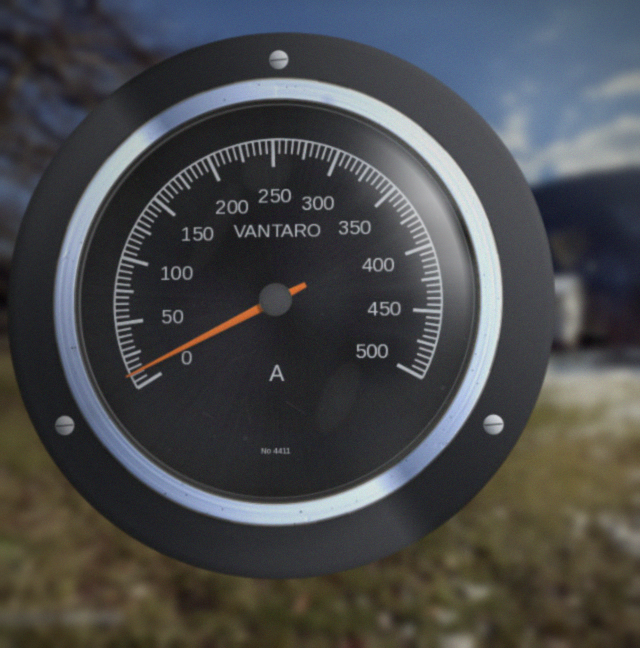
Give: 10 A
